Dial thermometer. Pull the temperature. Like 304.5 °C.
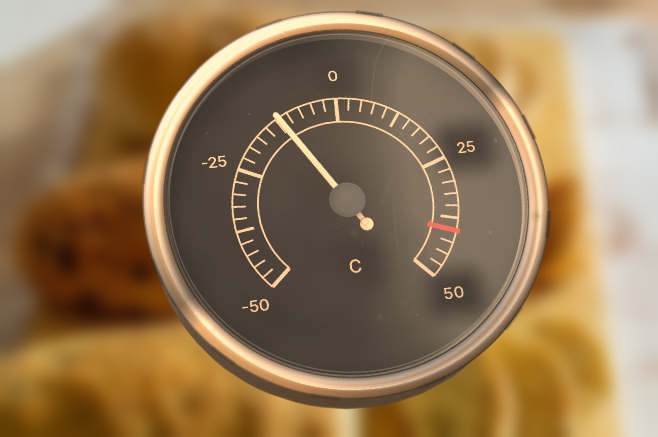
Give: -12.5 °C
